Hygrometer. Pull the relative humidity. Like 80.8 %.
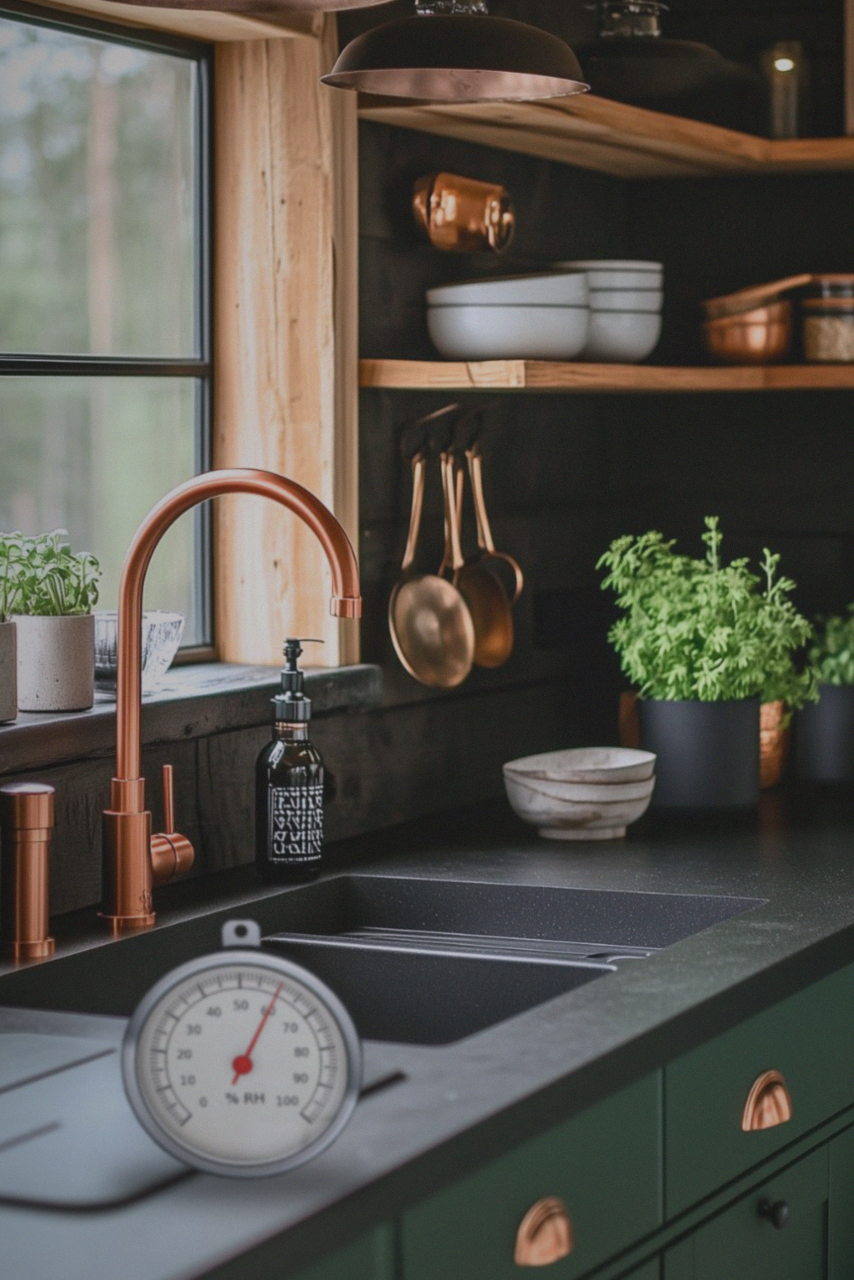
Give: 60 %
